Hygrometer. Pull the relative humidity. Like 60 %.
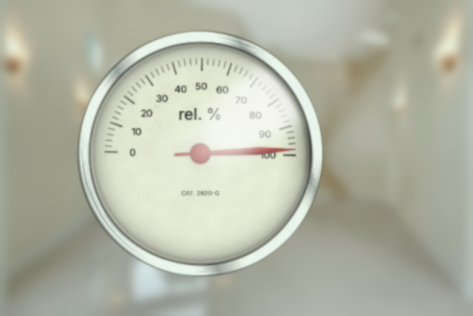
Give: 98 %
